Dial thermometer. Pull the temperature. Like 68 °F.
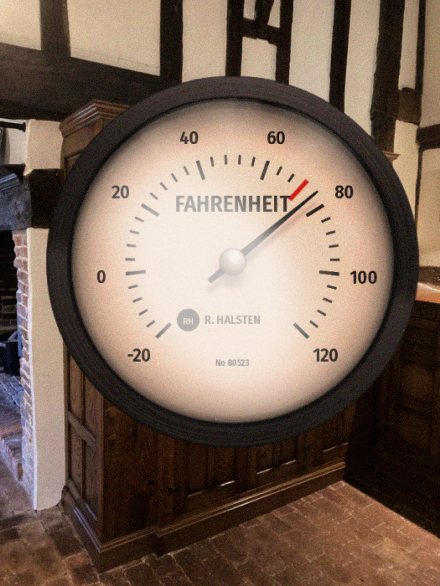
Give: 76 °F
